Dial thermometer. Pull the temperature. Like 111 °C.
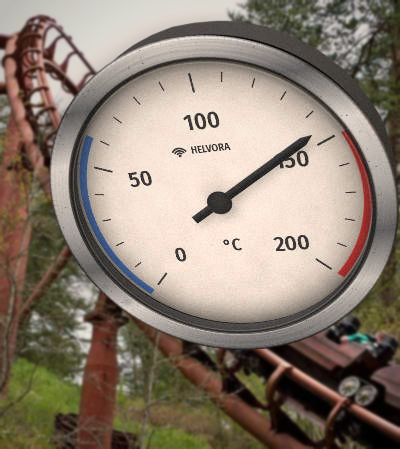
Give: 145 °C
